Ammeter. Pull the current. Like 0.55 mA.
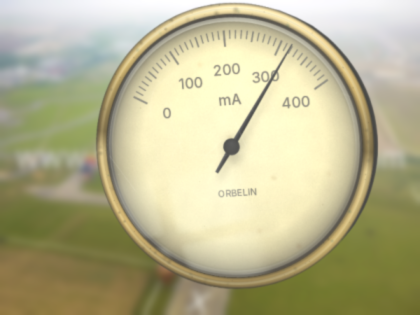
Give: 320 mA
